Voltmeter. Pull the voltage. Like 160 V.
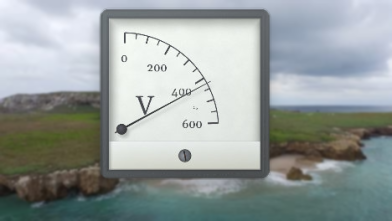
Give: 425 V
